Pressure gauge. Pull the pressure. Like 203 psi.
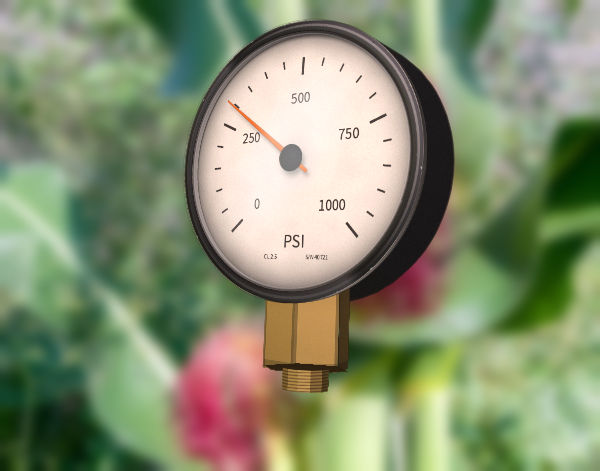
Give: 300 psi
